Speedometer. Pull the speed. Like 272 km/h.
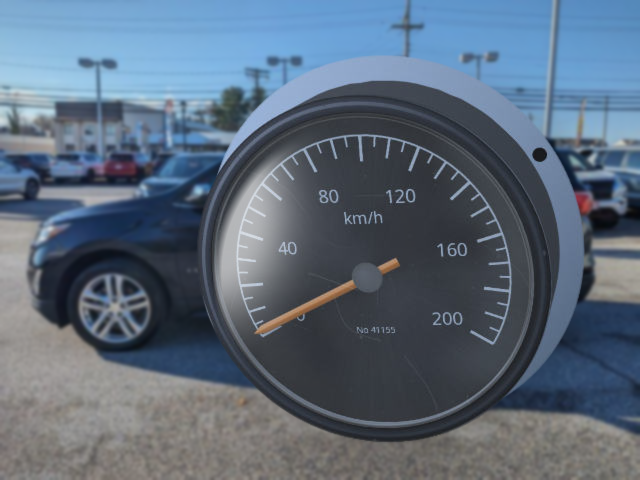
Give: 2.5 km/h
